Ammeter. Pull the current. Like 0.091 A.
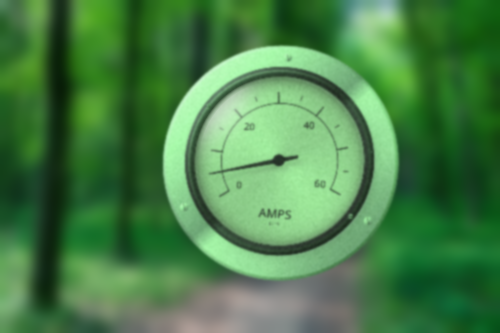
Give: 5 A
